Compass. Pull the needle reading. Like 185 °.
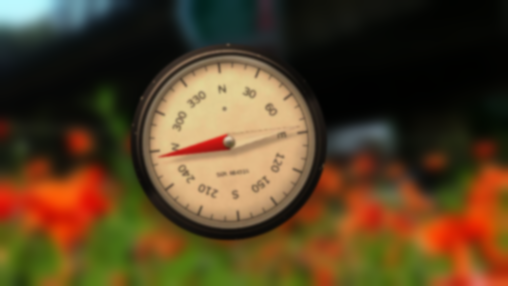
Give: 265 °
